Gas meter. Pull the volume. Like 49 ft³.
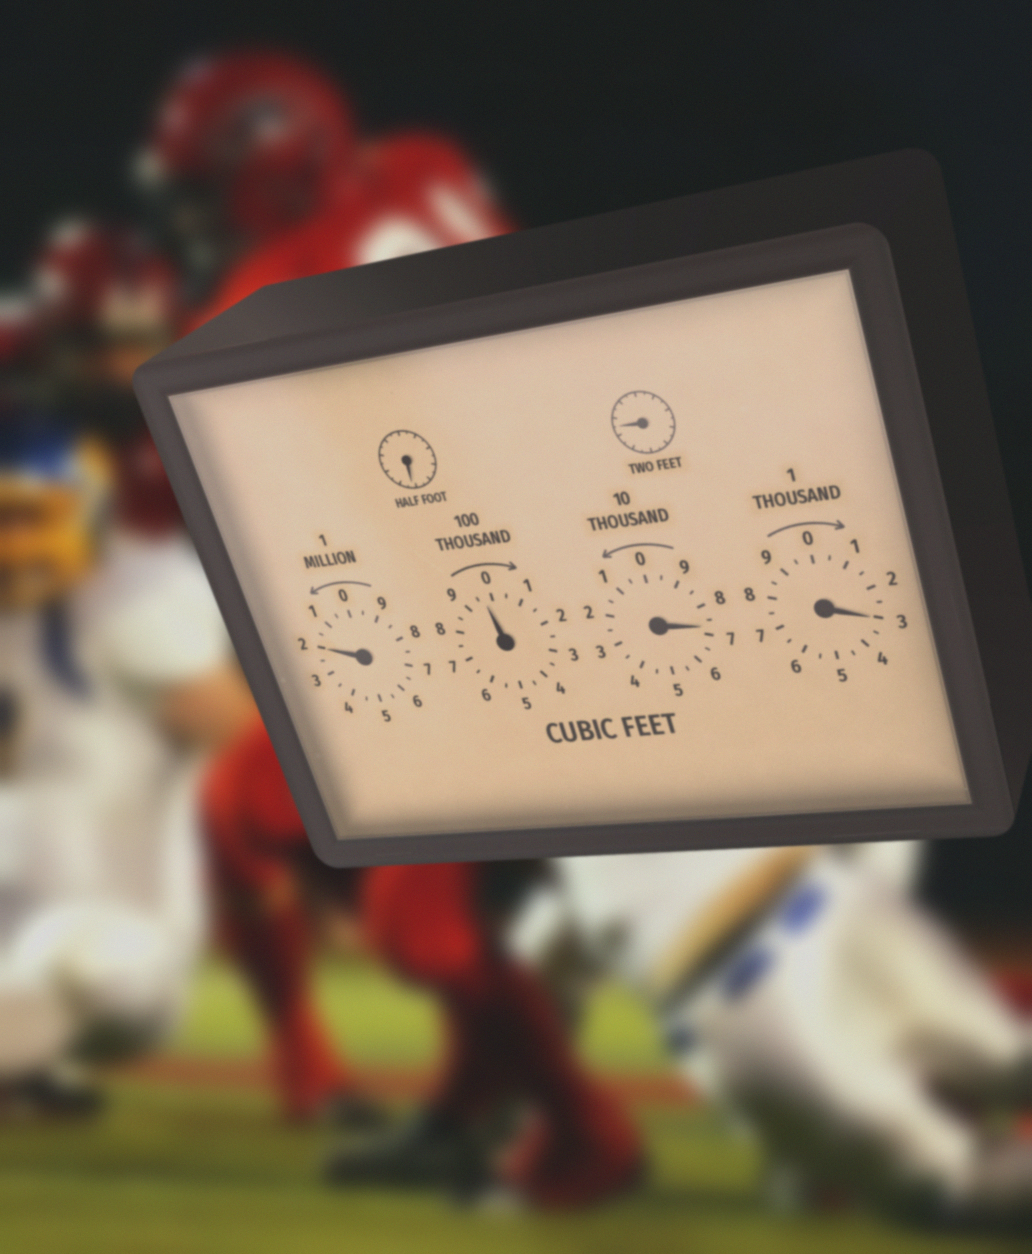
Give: 197300 ft³
